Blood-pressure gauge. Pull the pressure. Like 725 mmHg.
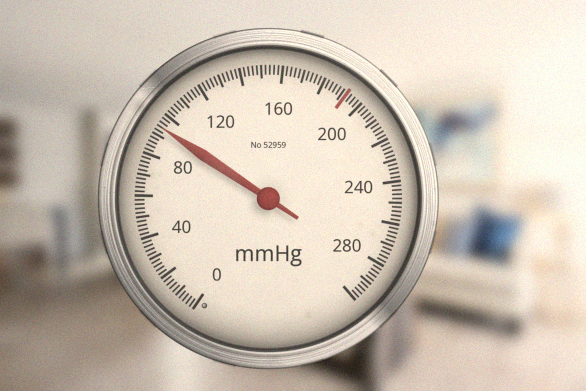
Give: 94 mmHg
